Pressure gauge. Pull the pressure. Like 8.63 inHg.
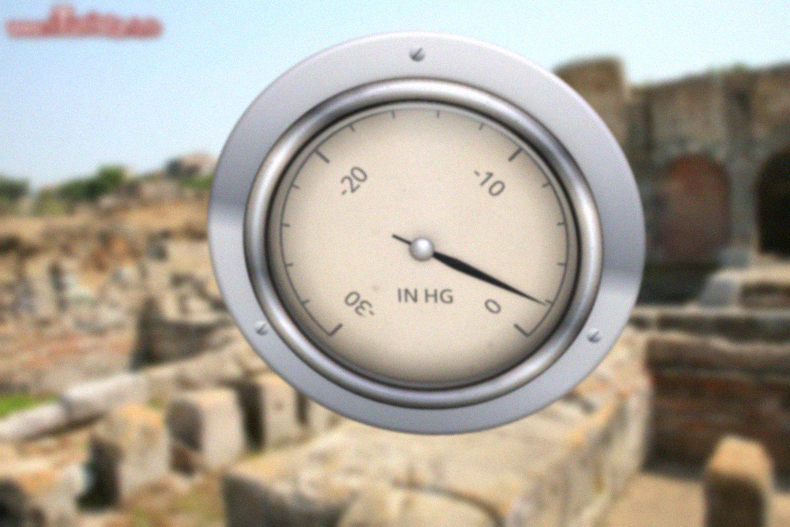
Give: -2 inHg
